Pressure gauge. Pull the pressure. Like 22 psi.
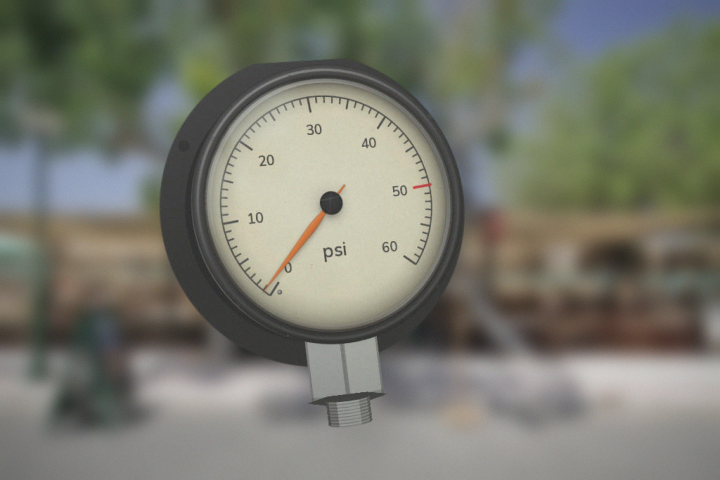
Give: 1 psi
